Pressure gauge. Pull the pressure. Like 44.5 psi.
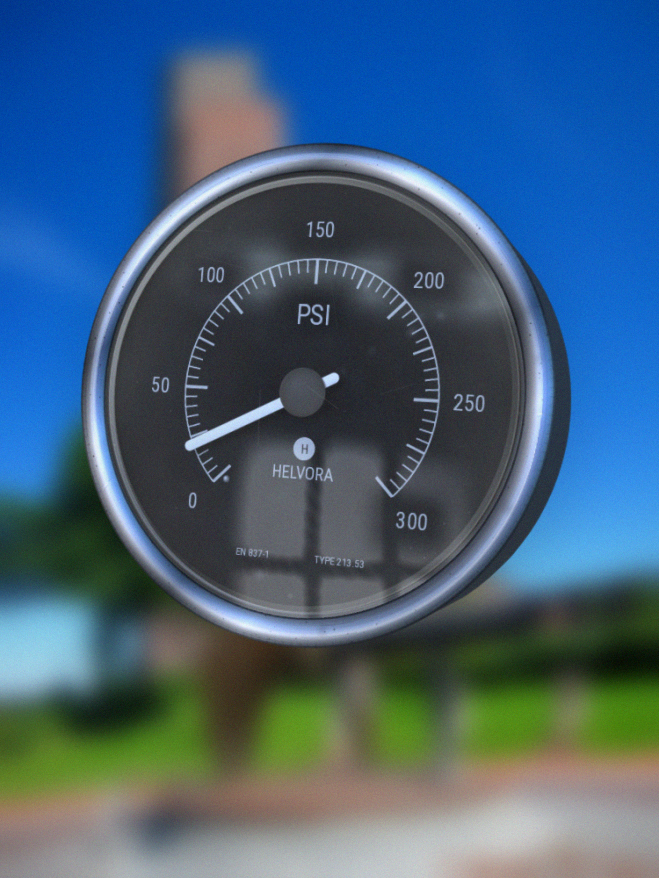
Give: 20 psi
